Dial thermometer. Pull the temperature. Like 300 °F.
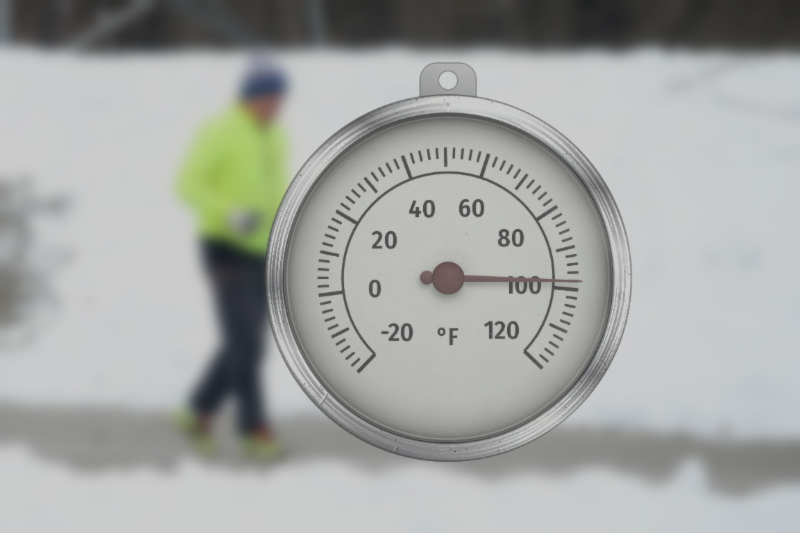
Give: 98 °F
